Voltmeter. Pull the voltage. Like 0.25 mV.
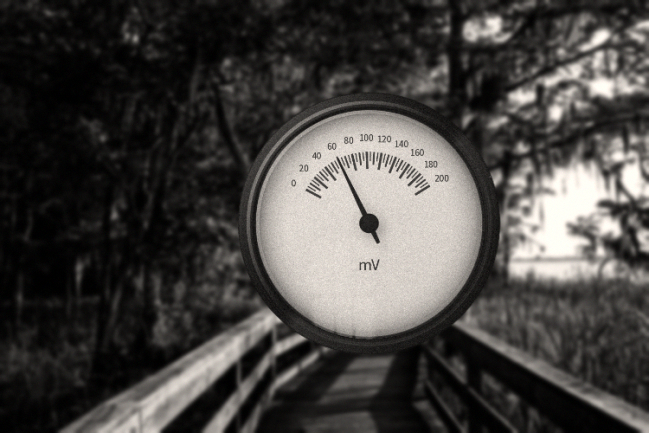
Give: 60 mV
